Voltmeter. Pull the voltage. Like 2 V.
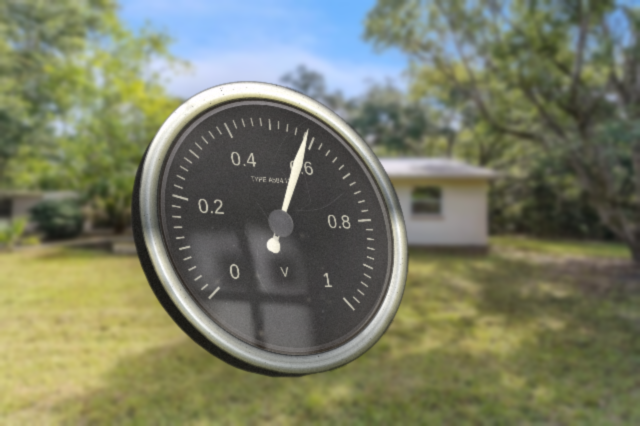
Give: 0.58 V
